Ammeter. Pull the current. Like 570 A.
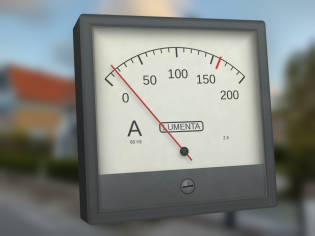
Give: 15 A
